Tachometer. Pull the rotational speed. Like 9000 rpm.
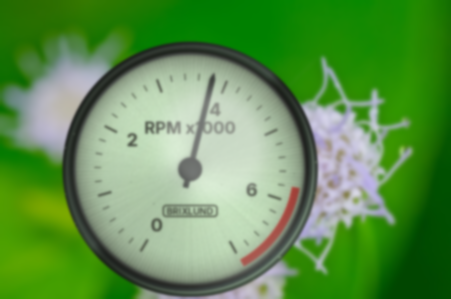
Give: 3800 rpm
